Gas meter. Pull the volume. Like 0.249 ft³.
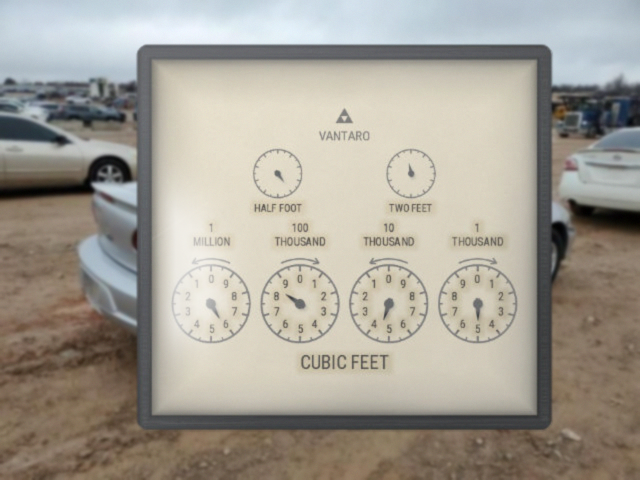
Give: 584500 ft³
